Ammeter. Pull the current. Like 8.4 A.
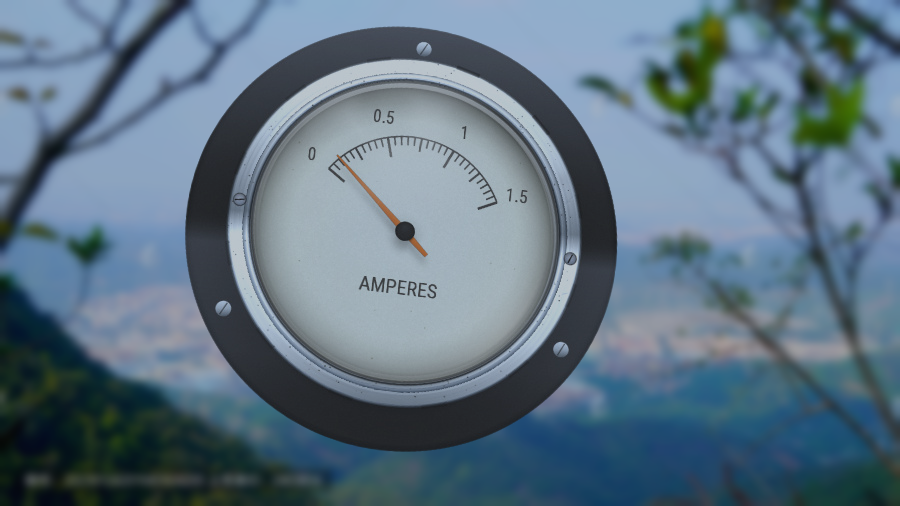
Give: 0.1 A
